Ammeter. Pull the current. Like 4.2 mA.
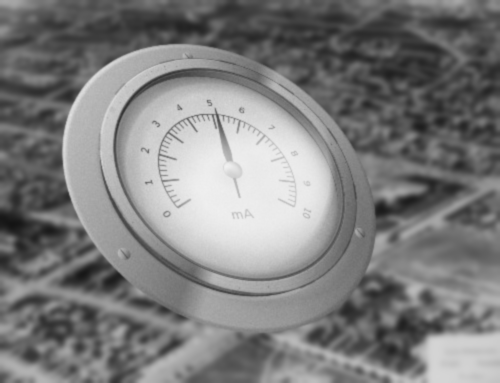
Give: 5 mA
